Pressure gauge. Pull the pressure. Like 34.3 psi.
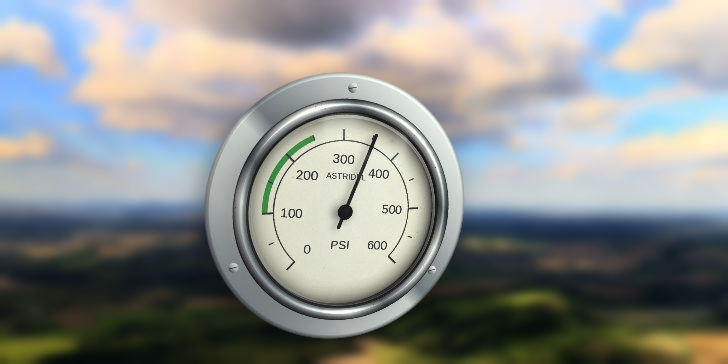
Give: 350 psi
